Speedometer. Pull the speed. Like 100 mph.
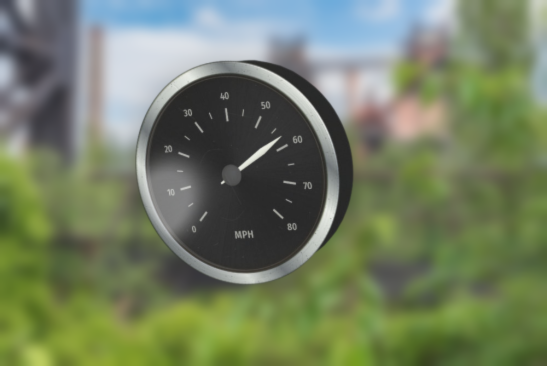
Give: 57.5 mph
